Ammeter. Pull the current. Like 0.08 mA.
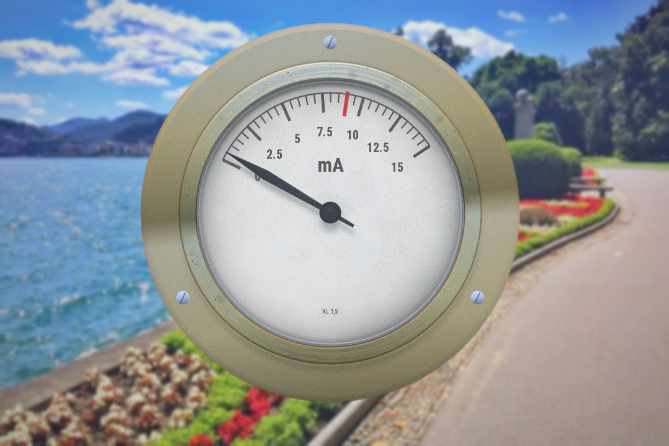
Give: 0.5 mA
